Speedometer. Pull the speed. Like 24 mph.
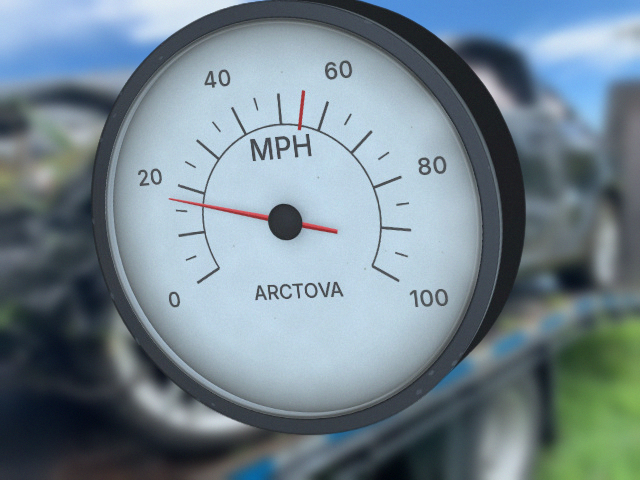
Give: 17.5 mph
